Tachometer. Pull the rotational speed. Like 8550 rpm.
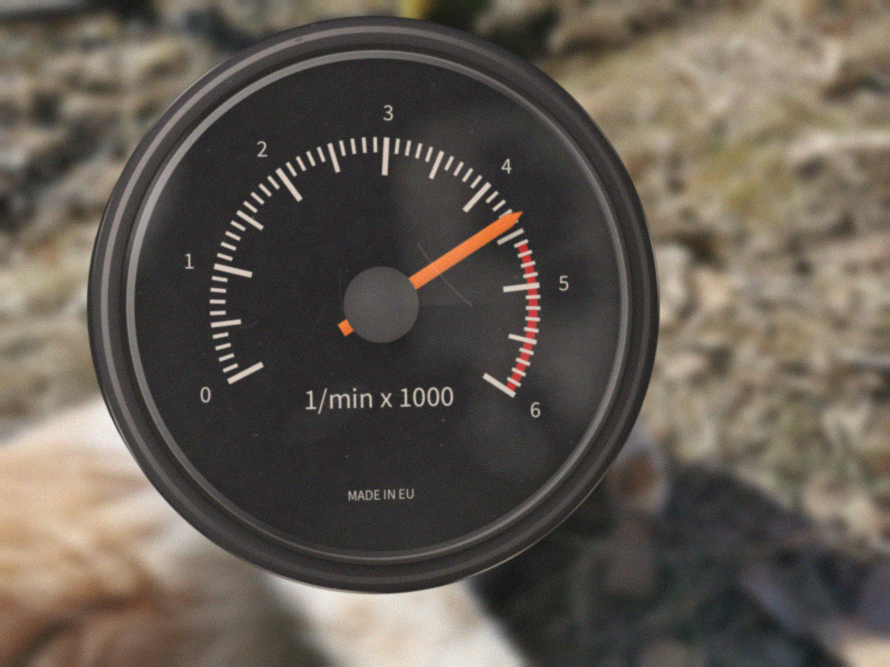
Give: 4350 rpm
